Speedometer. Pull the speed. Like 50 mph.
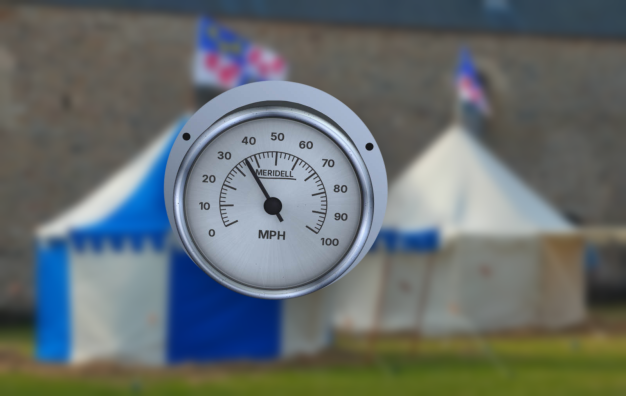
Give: 36 mph
